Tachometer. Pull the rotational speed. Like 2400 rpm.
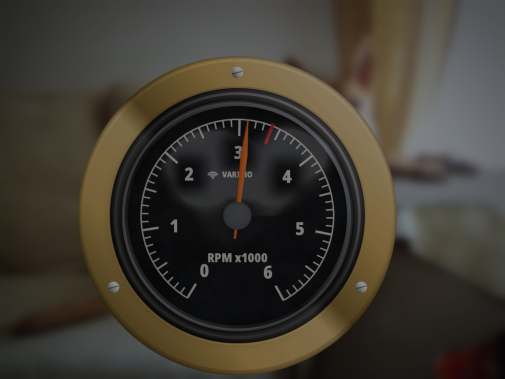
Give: 3100 rpm
